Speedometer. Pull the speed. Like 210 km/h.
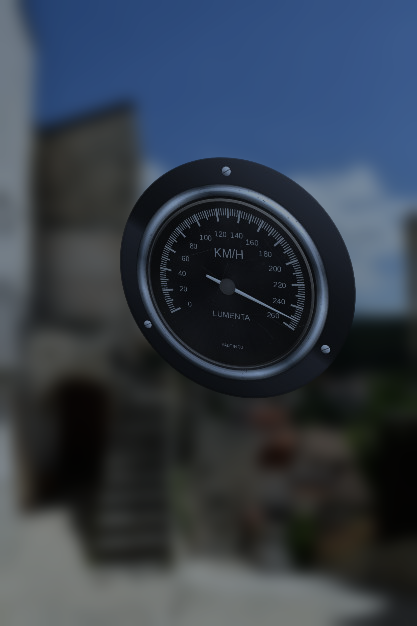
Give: 250 km/h
